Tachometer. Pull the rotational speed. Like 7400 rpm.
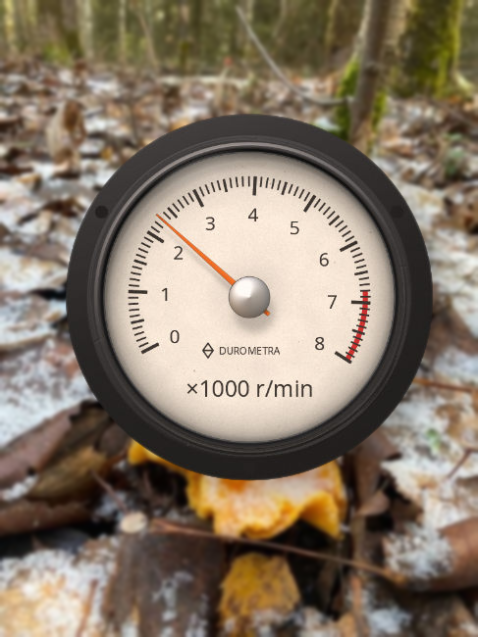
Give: 2300 rpm
